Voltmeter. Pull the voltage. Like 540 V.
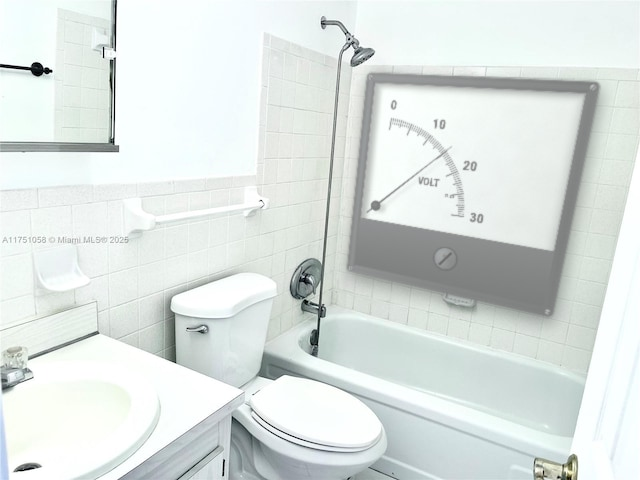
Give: 15 V
